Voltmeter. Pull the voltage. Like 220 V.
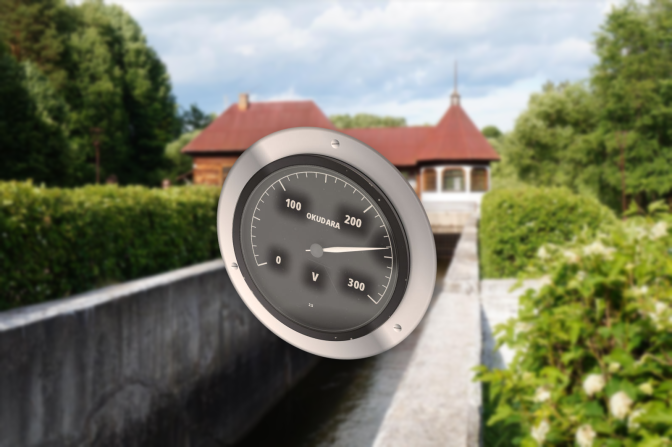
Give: 240 V
